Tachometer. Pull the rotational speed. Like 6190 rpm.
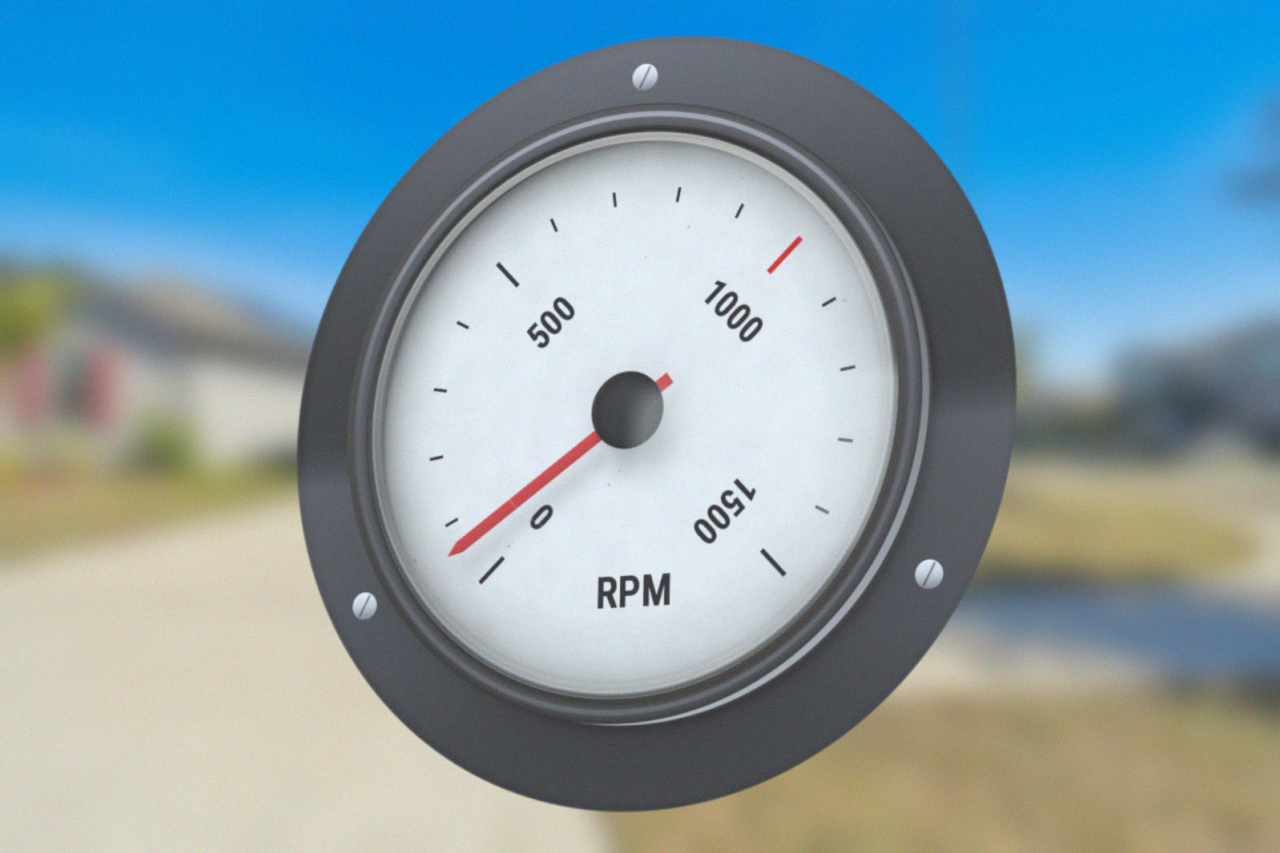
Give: 50 rpm
